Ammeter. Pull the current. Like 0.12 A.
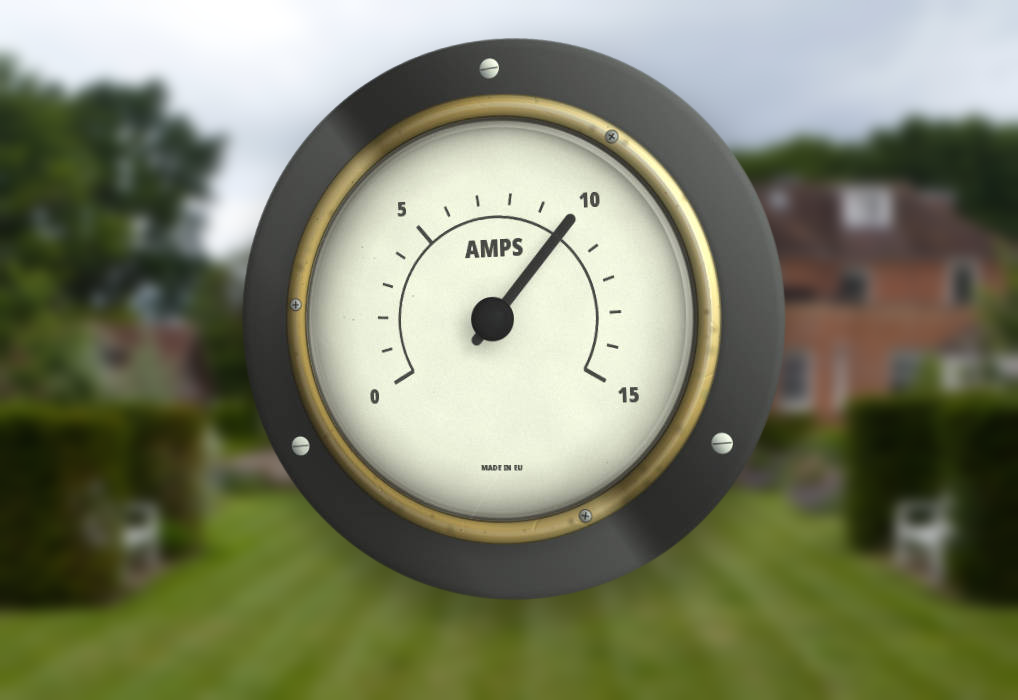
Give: 10 A
